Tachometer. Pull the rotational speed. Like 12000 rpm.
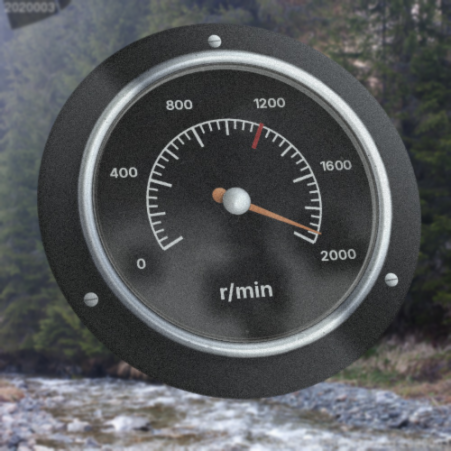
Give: 1950 rpm
